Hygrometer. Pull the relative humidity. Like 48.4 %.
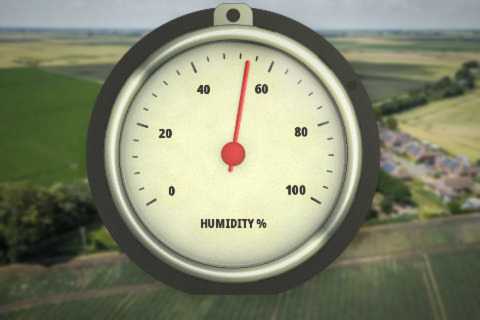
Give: 54 %
